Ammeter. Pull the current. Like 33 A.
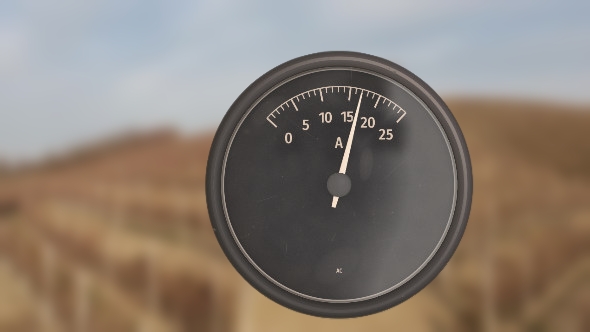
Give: 17 A
